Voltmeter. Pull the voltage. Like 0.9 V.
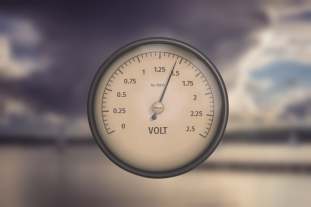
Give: 1.45 V
